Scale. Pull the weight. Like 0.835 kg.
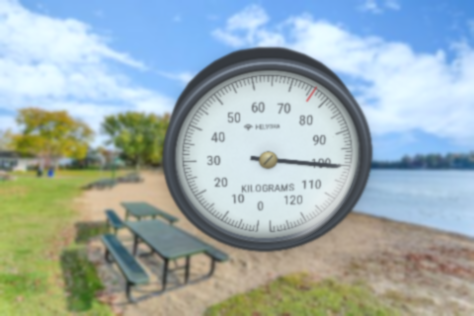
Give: 100 kg
